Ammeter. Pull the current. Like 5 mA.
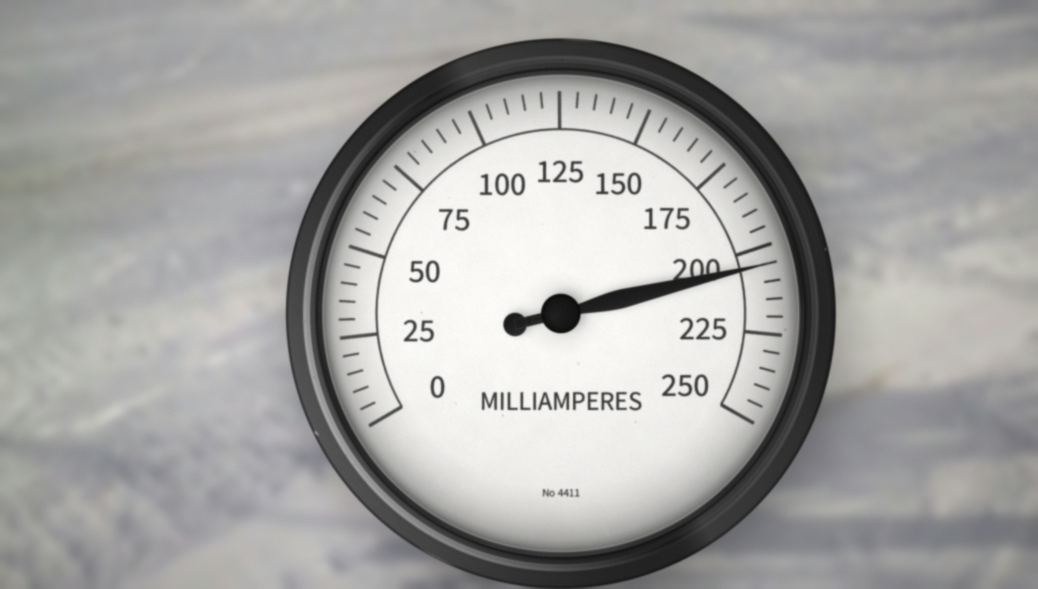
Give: 205 mA
